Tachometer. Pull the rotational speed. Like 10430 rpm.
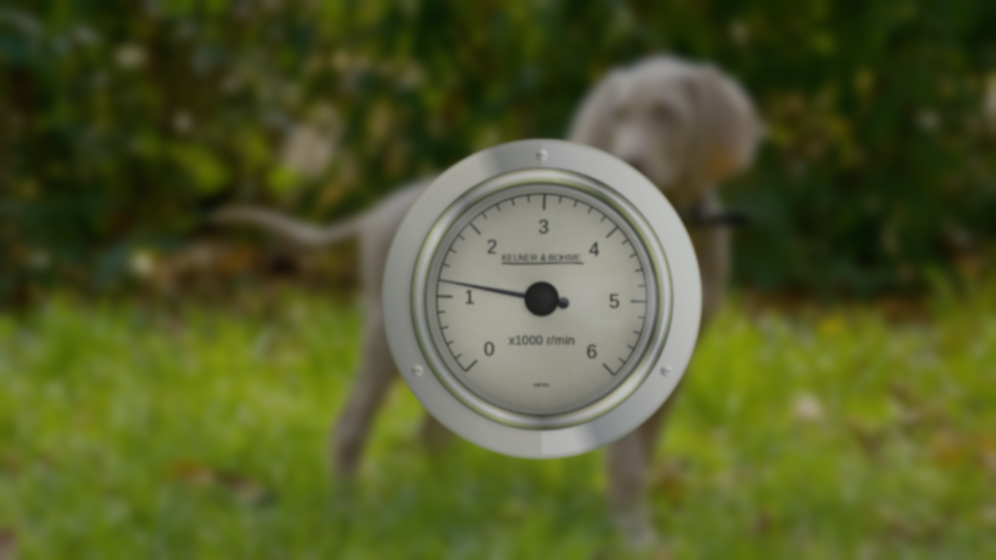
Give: 1200 rpm
